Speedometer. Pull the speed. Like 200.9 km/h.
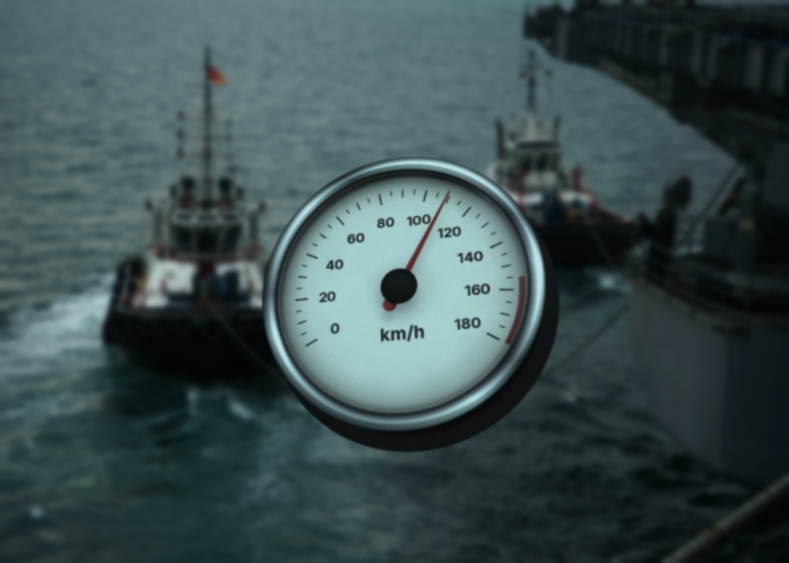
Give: 110 km/h
